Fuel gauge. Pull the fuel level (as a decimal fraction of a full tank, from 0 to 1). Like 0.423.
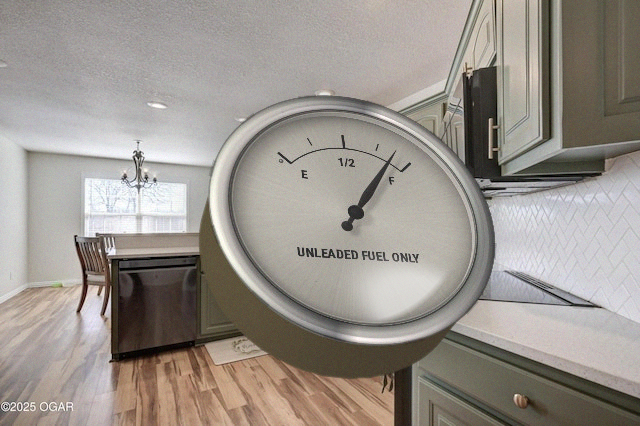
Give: 0.875
